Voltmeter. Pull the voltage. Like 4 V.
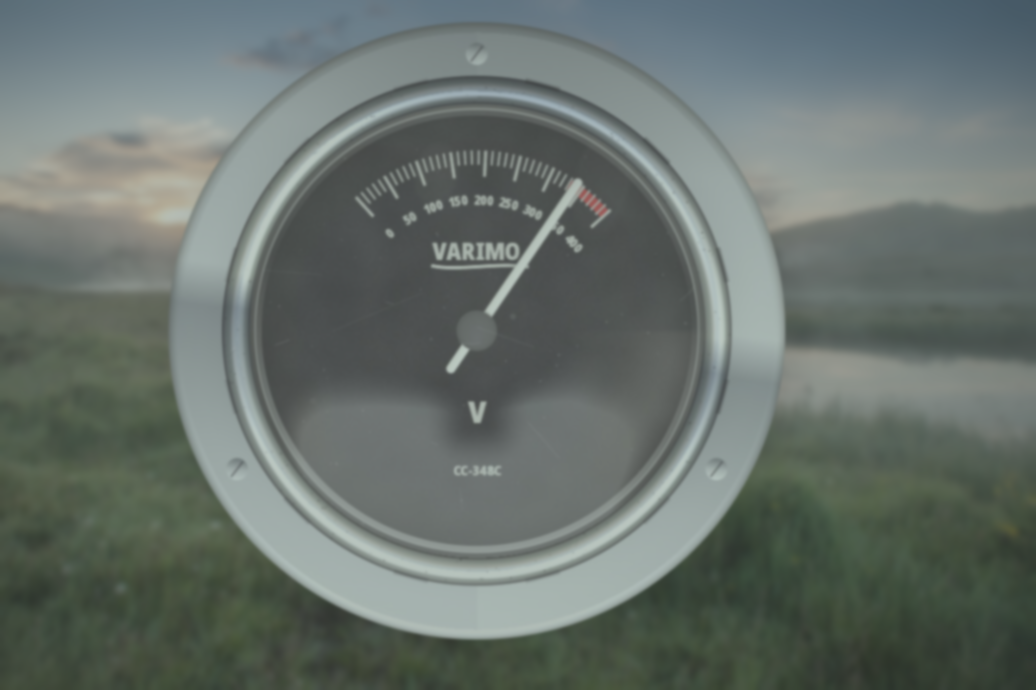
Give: 340 V
